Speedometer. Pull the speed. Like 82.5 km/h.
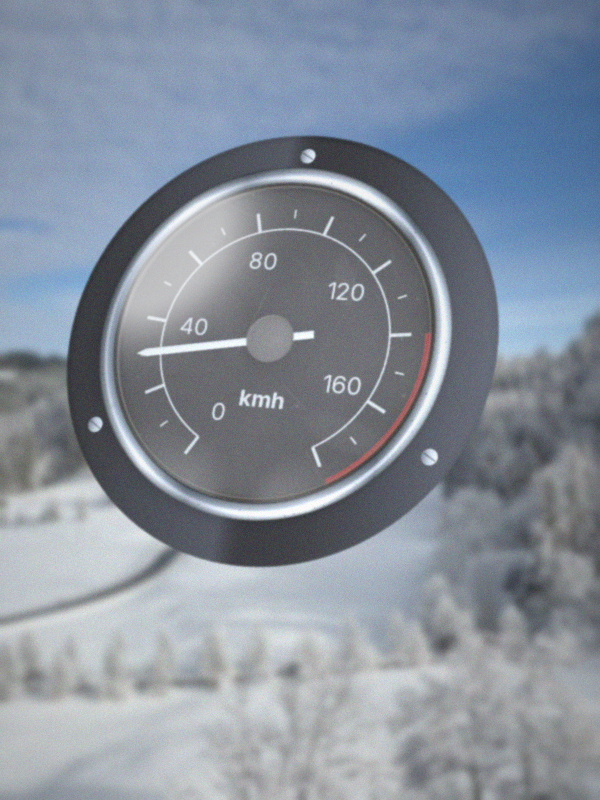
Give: 30 km/h
